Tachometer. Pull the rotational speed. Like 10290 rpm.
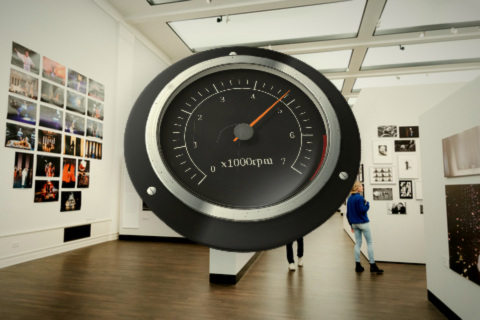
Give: 4800 rpm
